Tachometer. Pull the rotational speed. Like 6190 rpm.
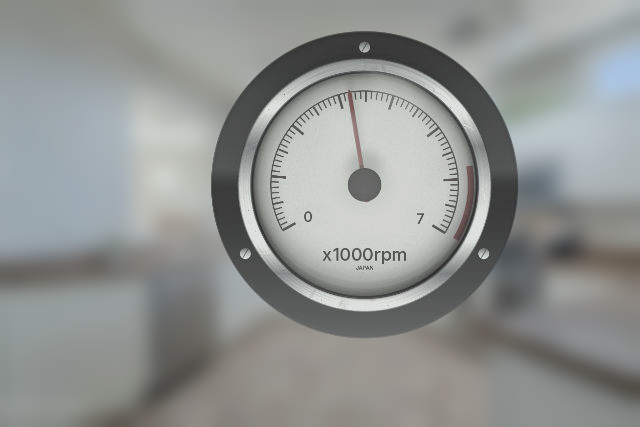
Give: 3200 rpm
